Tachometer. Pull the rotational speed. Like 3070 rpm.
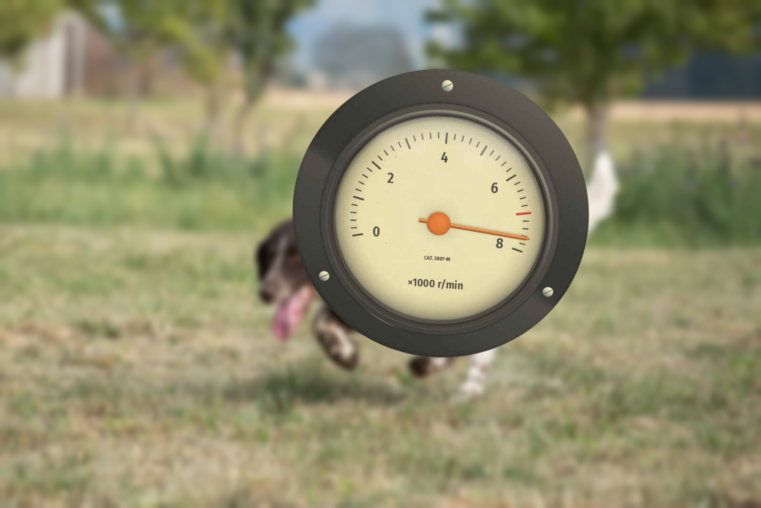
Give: 7600 rpm
